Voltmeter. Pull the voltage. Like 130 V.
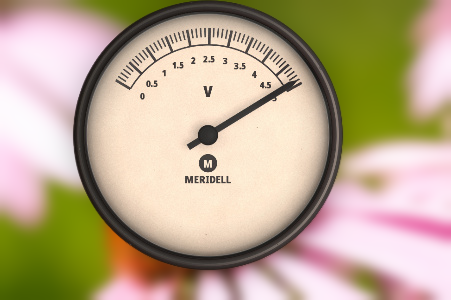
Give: 4.9 V
